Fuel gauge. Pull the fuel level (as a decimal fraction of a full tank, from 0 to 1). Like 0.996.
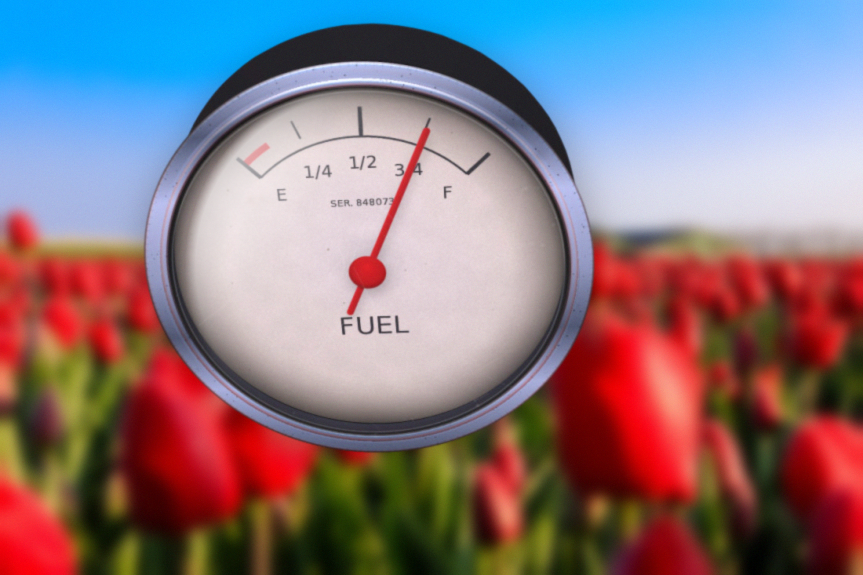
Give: 0.75
